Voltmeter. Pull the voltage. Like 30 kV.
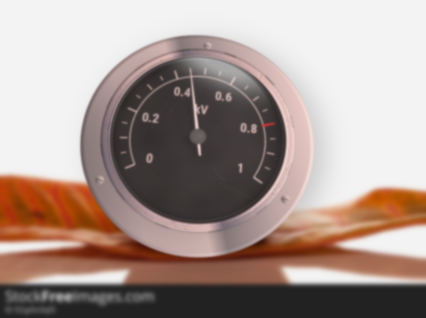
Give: 0.45 kV
